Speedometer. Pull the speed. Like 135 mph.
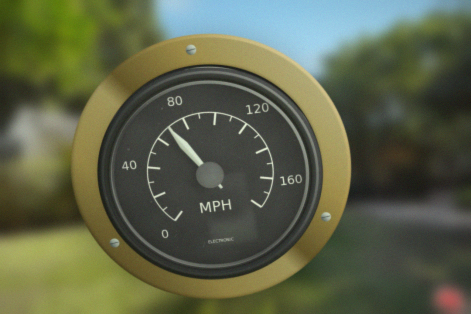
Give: 70 mph
